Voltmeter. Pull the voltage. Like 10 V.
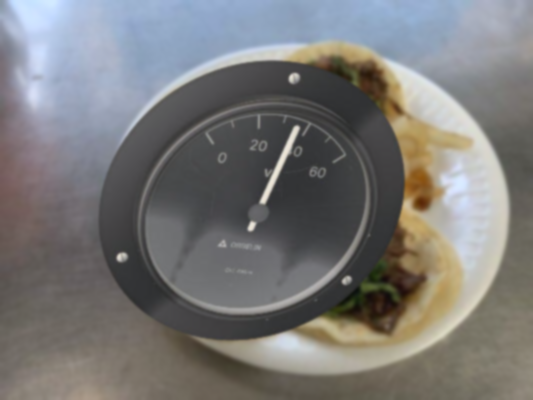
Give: 35 V
